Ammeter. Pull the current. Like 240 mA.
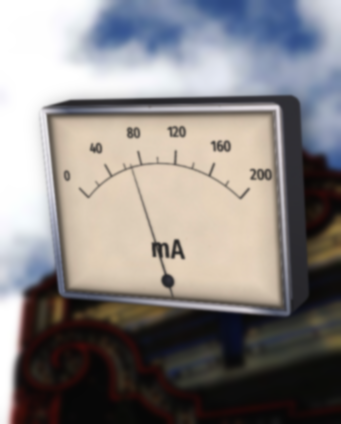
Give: 70 mA
